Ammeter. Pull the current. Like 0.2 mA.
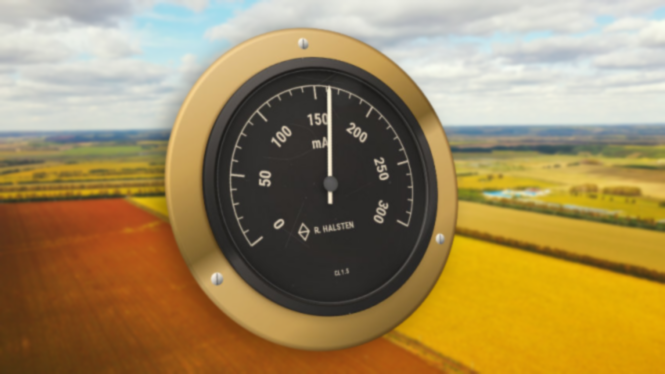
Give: 160 mA
